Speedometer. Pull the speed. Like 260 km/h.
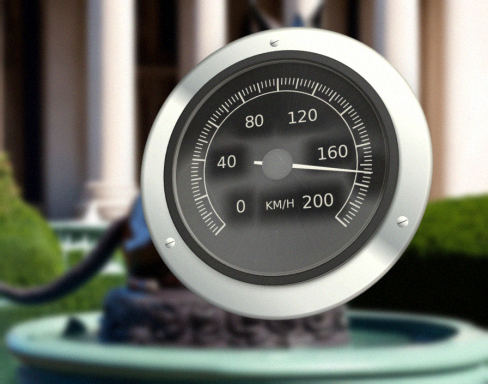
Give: 174 km/h
